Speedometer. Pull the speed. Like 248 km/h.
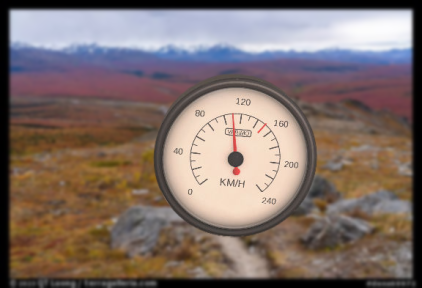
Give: 110 km/h
